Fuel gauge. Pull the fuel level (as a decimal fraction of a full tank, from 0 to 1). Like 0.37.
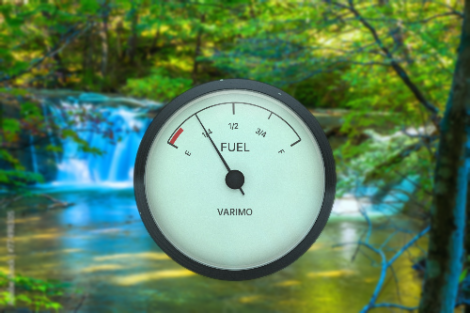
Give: 0.25
